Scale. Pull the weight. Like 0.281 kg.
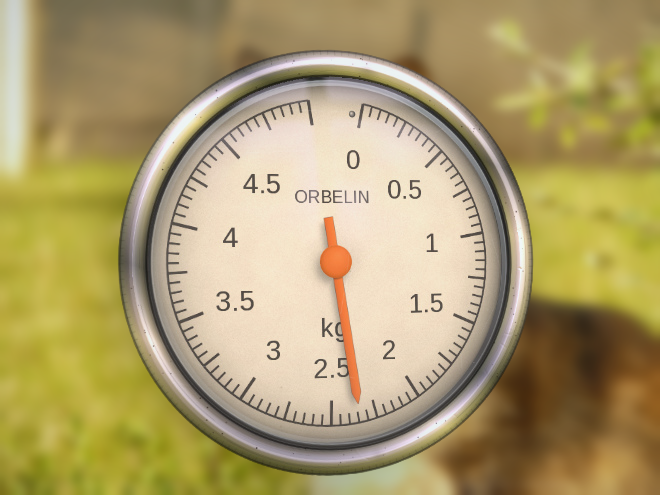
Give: 2.35 kg
